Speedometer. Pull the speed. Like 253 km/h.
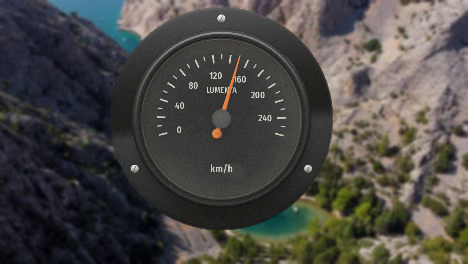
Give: 150 km/h
